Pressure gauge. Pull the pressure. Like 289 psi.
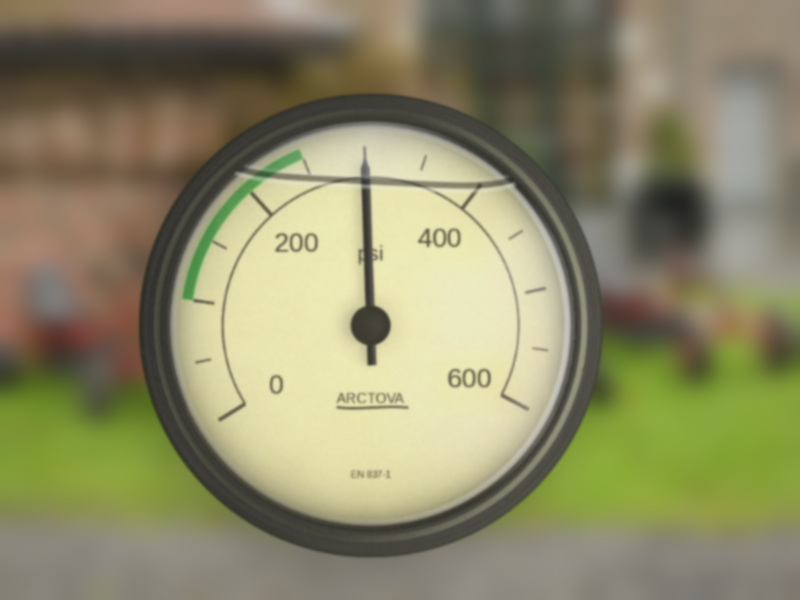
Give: 300 psi
